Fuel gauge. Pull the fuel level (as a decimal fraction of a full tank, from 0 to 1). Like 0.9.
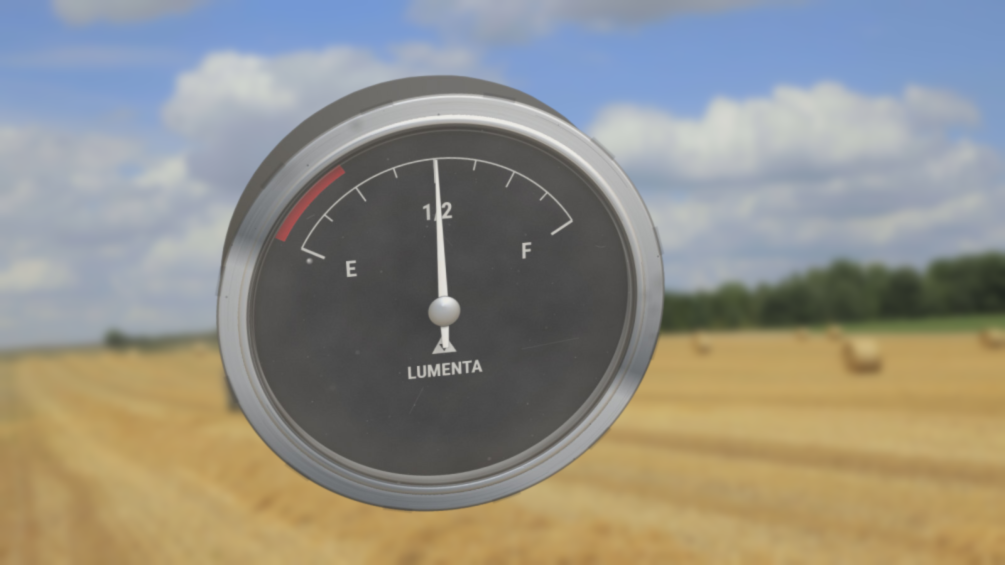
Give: 0.5
